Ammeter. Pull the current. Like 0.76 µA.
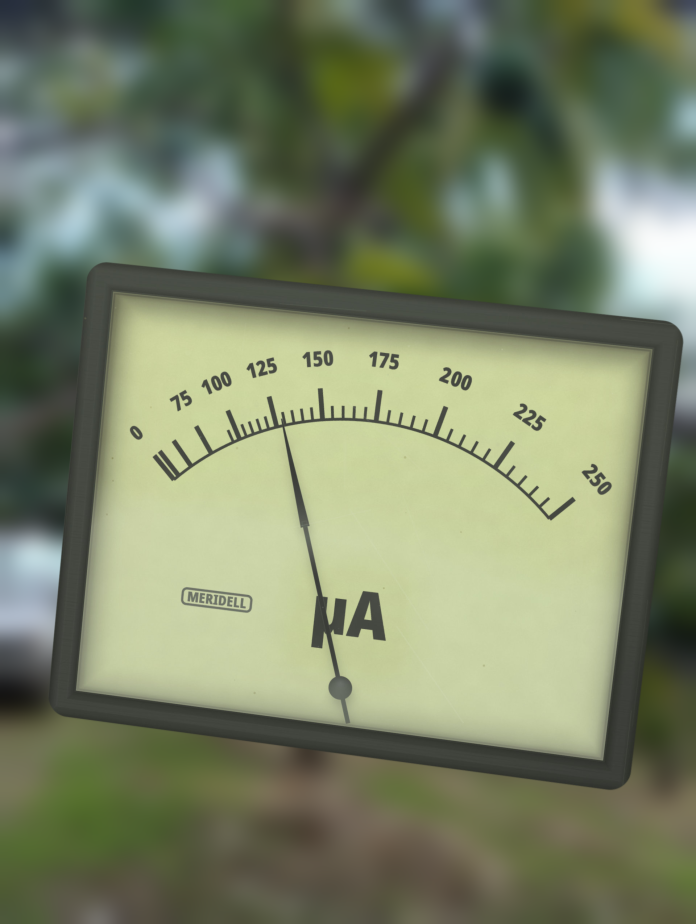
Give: 130 µA
